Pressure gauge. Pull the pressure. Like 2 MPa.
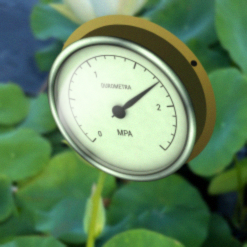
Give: 1.75 MPa
